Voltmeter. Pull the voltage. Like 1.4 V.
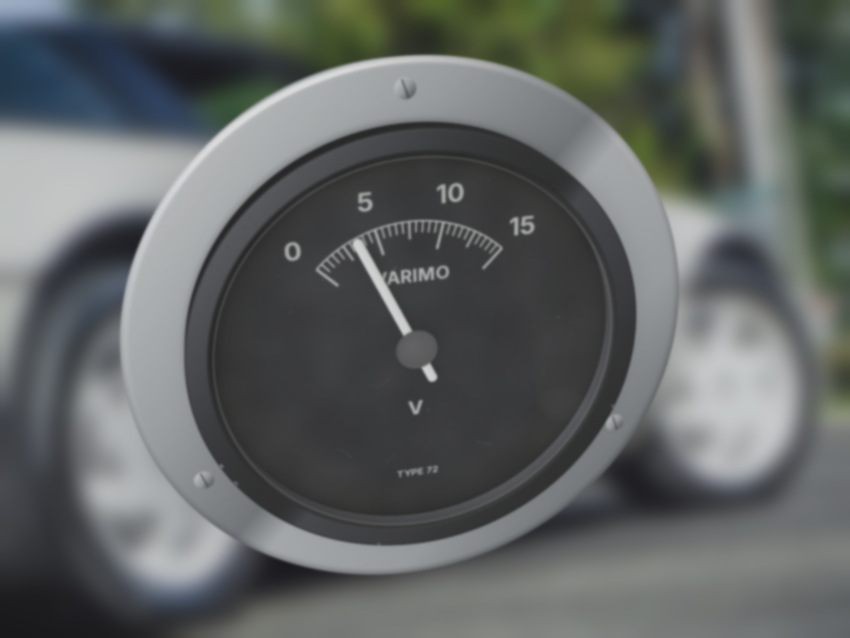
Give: 3.5 V
